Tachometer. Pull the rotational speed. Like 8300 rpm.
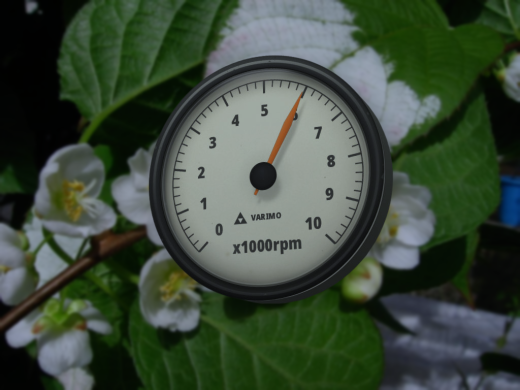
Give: 6000 rpm
